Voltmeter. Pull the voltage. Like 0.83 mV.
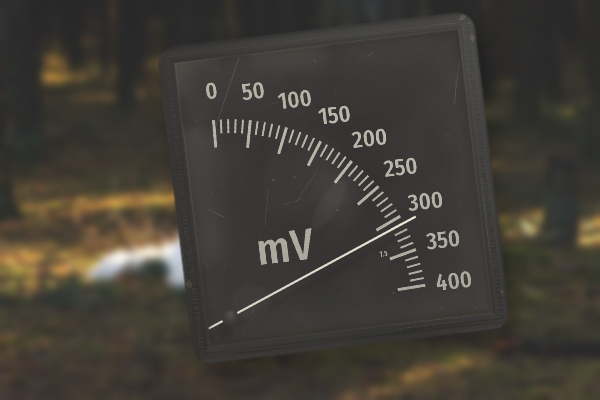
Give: 310 mV
